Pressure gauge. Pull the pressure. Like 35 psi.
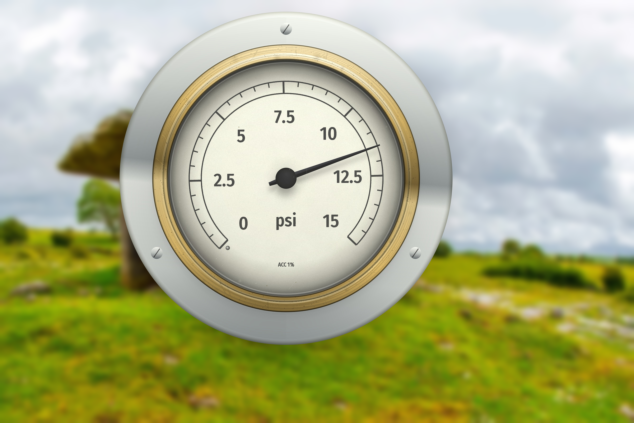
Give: 11.5 psi
